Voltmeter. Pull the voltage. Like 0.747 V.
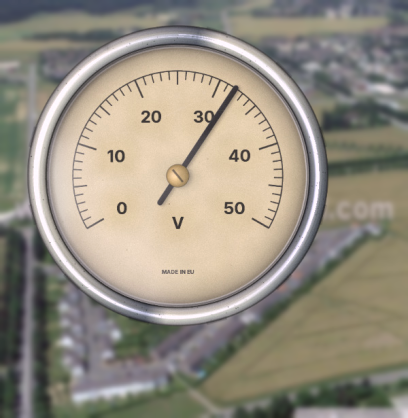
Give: 32 V
